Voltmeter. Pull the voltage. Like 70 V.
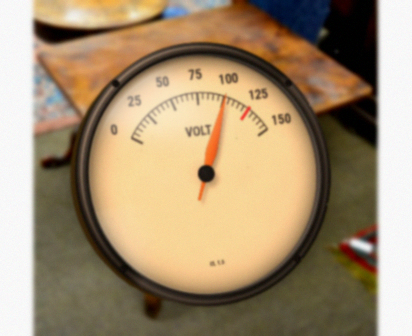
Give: 100 V
